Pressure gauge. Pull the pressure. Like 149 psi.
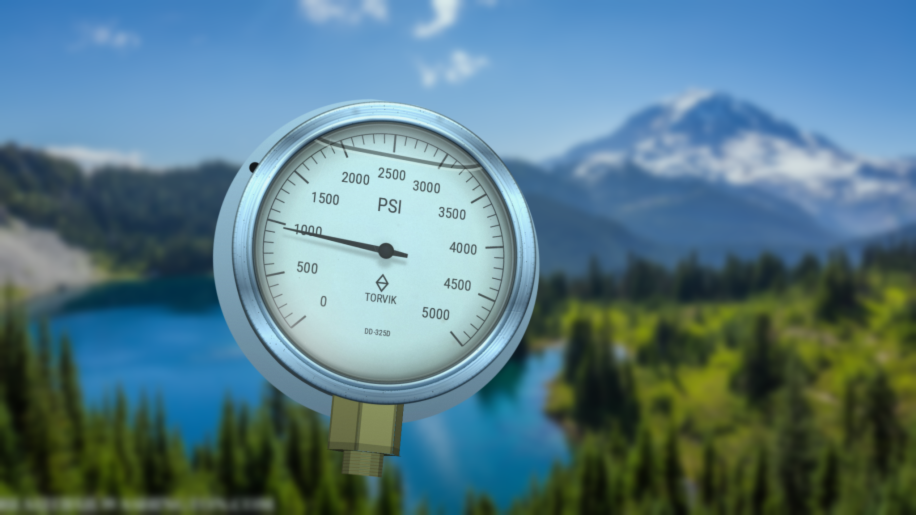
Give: 950 psi
